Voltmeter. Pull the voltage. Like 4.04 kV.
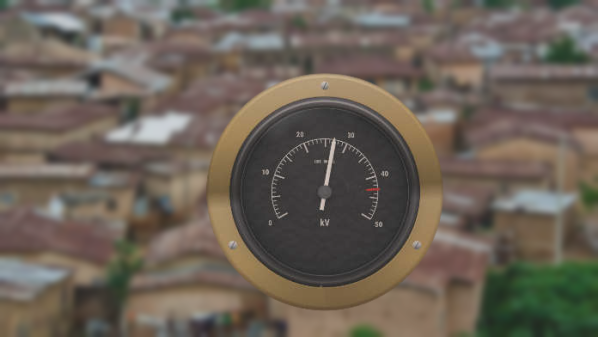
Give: 27 kV
